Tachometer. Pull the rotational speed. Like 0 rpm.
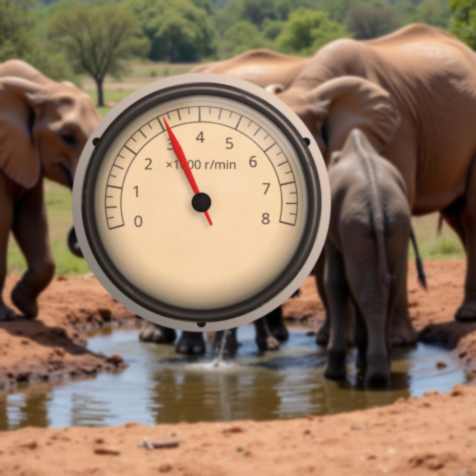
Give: 3125 rpm
